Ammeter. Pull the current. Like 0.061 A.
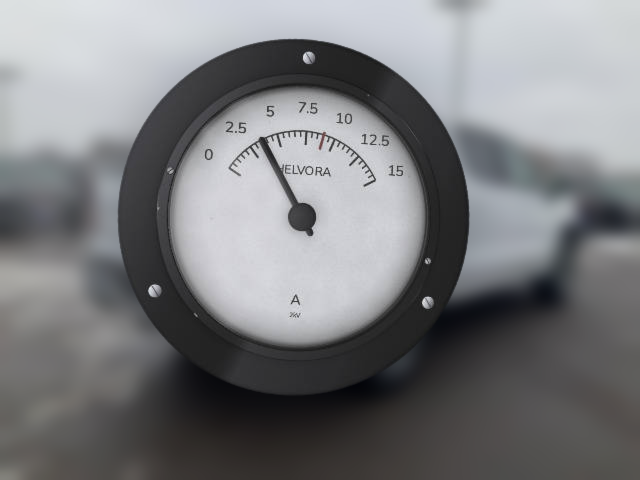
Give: 3.5 A
